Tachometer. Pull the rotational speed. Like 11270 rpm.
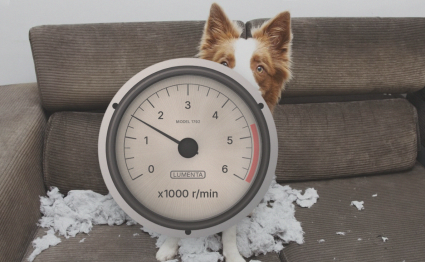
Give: 1500 rpm
